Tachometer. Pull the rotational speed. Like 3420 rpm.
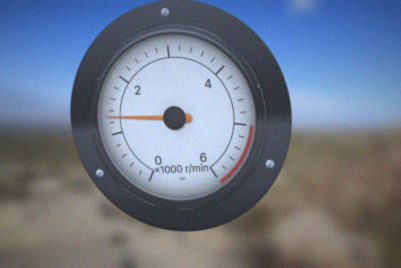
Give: 1300 rpm
